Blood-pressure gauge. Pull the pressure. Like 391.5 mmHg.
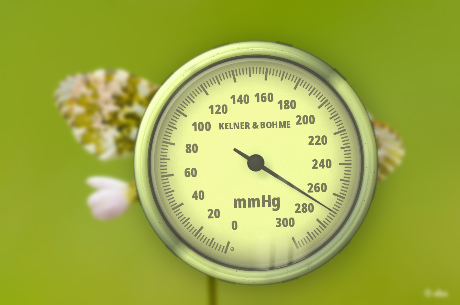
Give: 270 mmHg
